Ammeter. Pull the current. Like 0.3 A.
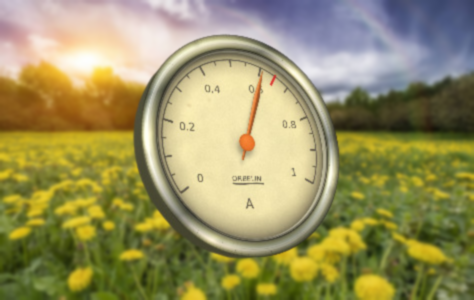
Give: 0.6 A
